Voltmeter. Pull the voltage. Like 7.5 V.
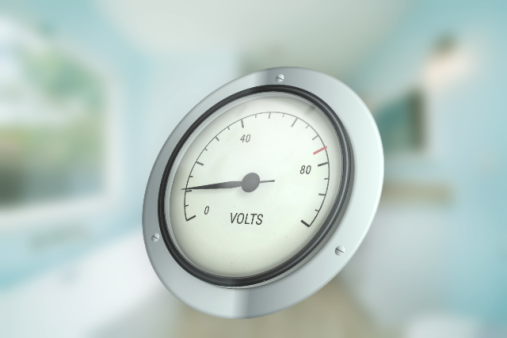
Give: 10 V
